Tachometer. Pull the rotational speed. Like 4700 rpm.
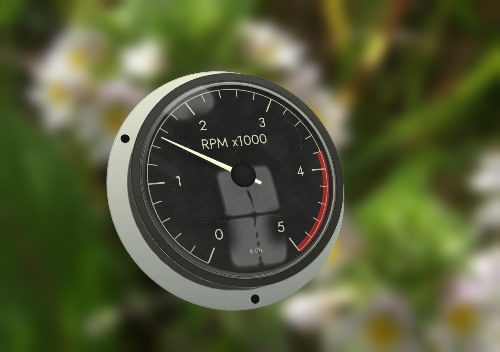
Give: 1500 rpm
